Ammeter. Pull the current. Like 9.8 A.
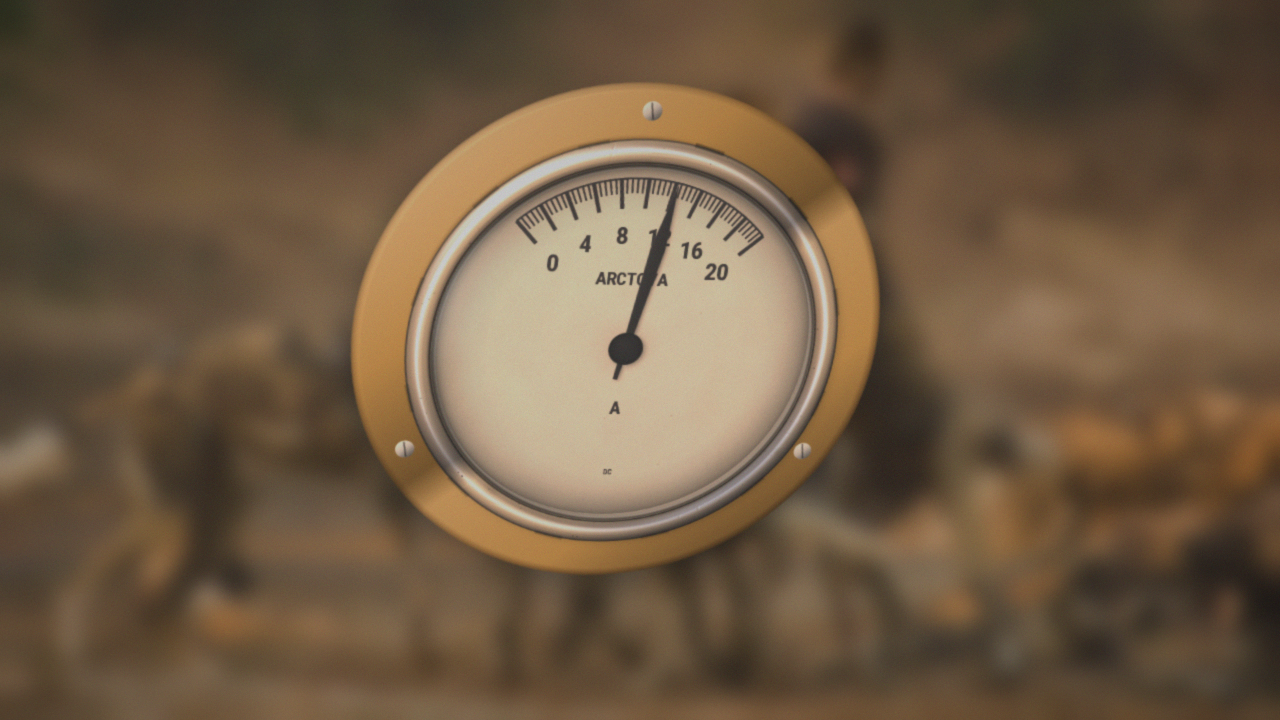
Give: 12 A
